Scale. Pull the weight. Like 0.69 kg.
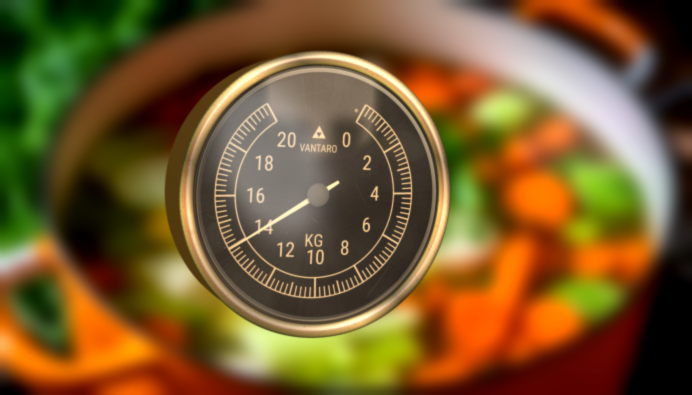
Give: 14 kg
